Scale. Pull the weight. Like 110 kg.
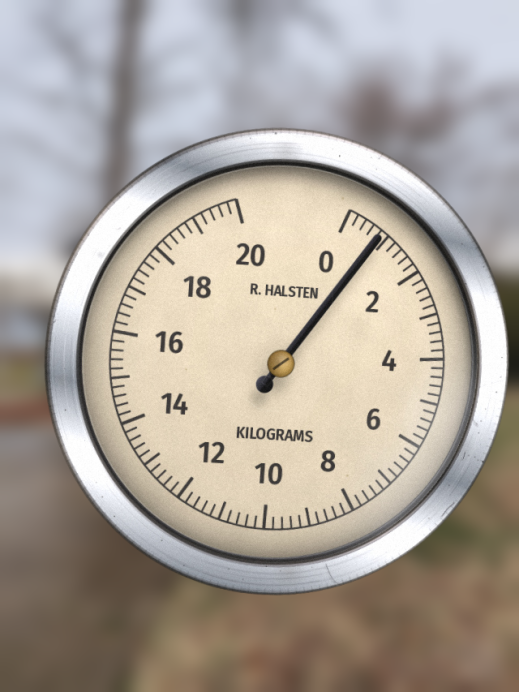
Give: 0.8 kg
